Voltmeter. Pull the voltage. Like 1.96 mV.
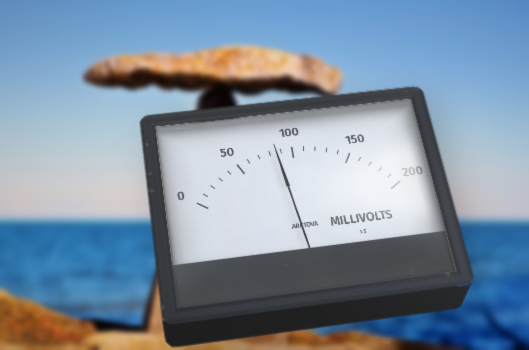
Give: 85 mV
